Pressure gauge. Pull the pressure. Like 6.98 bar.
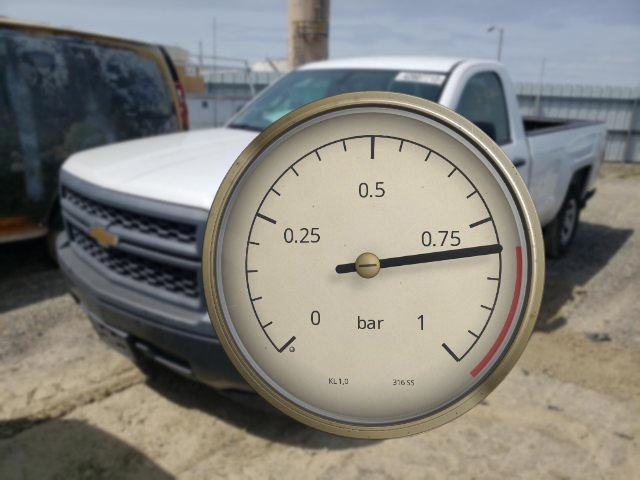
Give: 0.8 bar
